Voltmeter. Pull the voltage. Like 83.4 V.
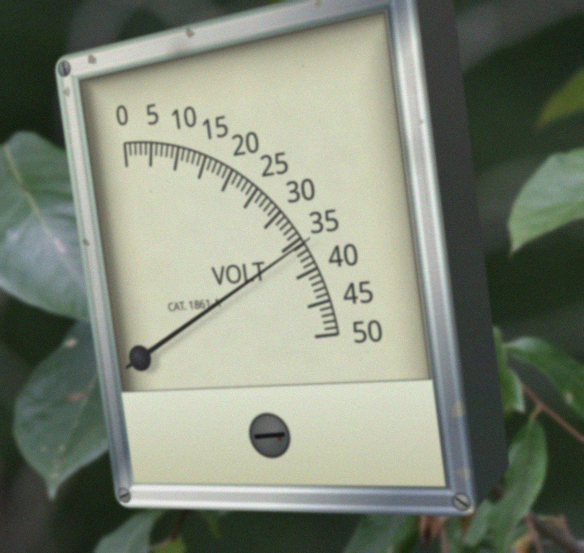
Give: 36 V
